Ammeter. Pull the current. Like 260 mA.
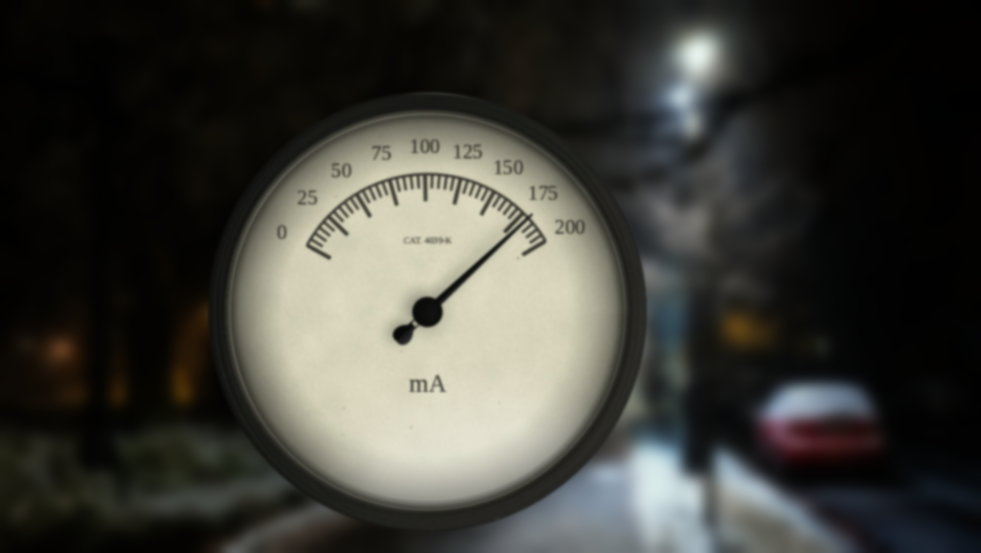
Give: 180 mA
